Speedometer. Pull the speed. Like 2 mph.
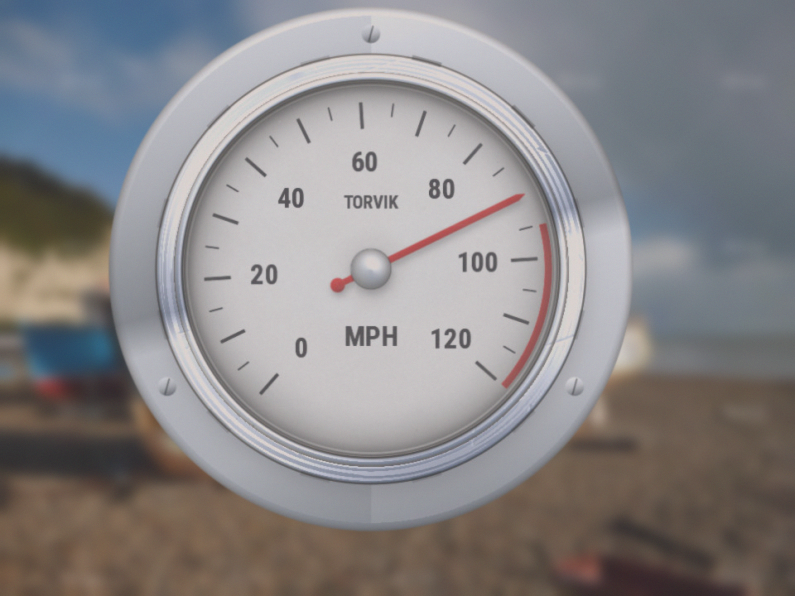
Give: 90 mph
